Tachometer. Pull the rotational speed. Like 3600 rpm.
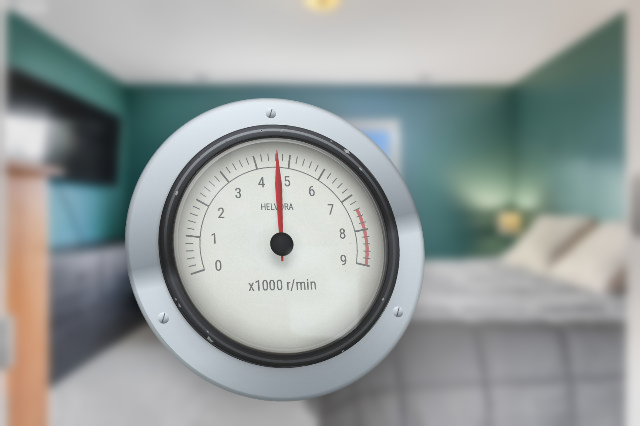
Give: 4600 rpm
